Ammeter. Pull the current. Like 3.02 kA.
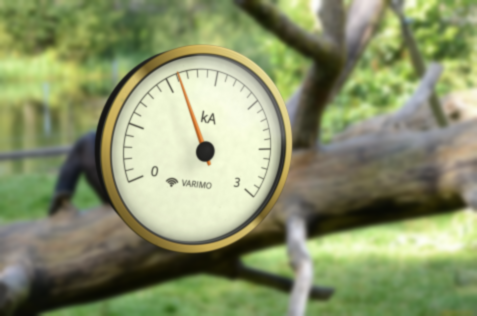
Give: 1.1 kA
